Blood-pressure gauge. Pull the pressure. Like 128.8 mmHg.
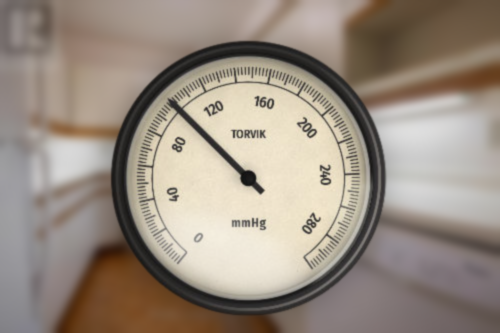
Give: 100 mmHg
